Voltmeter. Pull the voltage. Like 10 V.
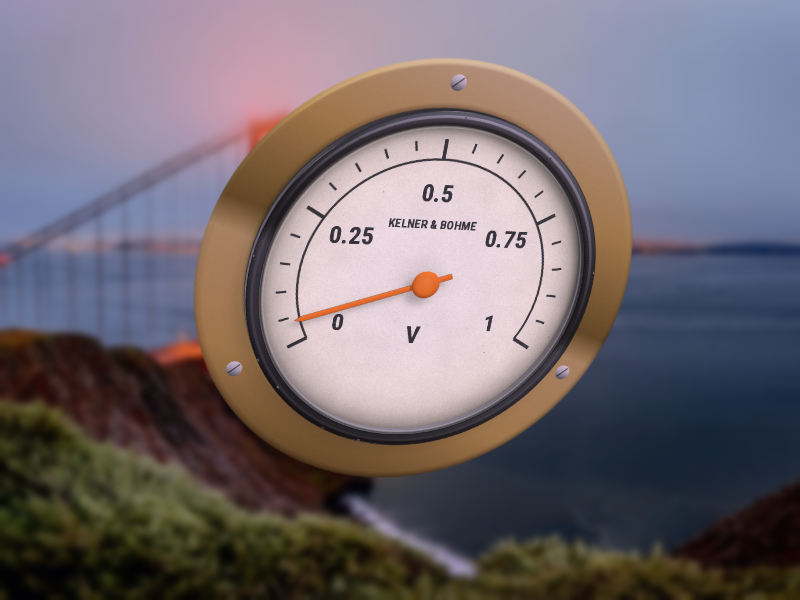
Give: 0.05 V
